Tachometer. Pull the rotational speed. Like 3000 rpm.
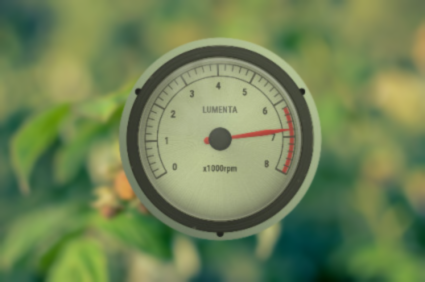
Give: 6800 rpm
